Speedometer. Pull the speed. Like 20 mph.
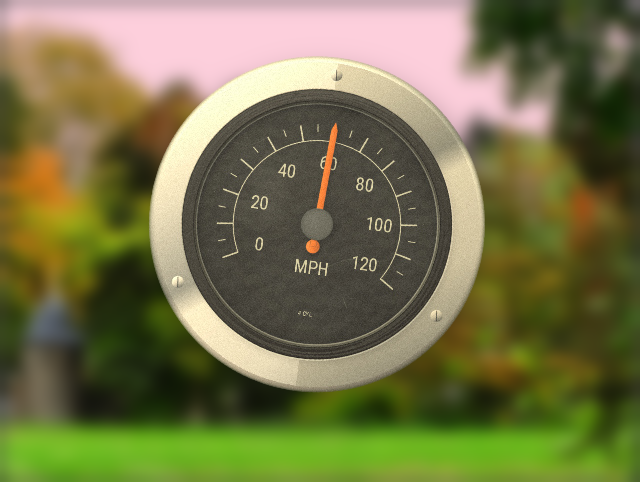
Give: 60 mph
